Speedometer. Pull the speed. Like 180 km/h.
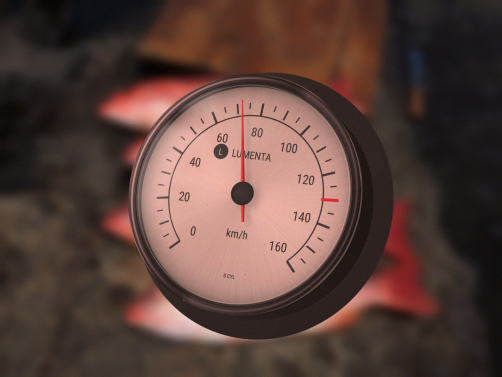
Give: 72.5 km/h
